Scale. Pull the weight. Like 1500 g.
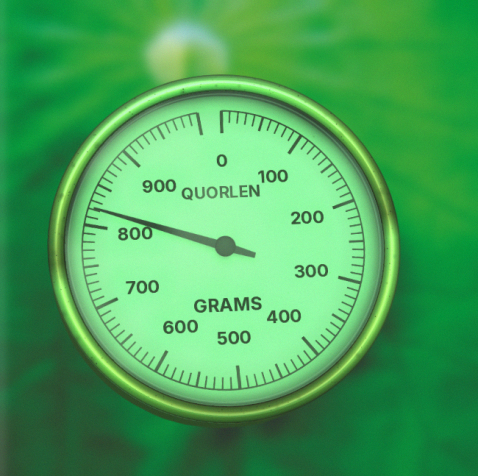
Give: 820 g
